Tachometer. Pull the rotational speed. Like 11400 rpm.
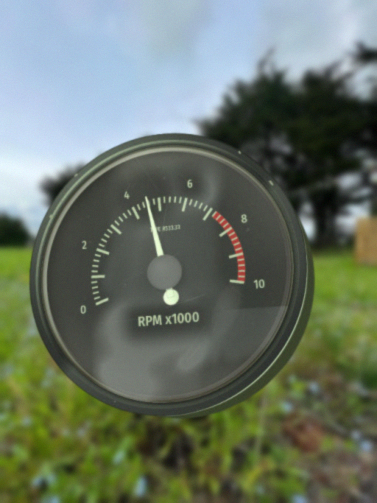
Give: 4600 rpm
